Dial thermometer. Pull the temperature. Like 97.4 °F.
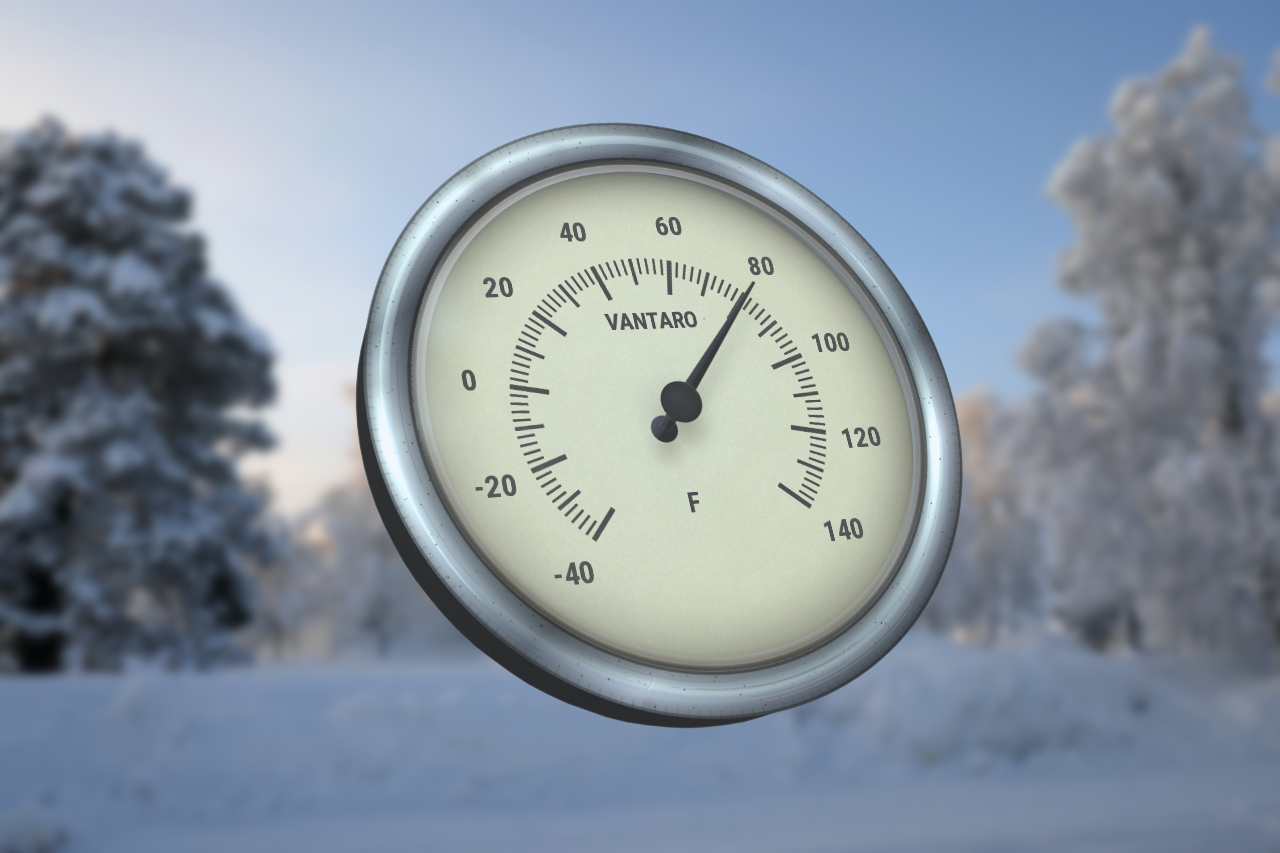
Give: 80 °F
